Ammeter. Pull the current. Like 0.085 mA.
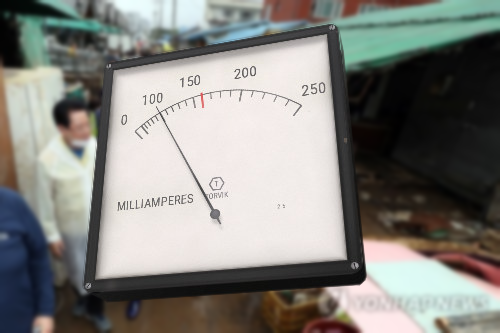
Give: 100 mA
